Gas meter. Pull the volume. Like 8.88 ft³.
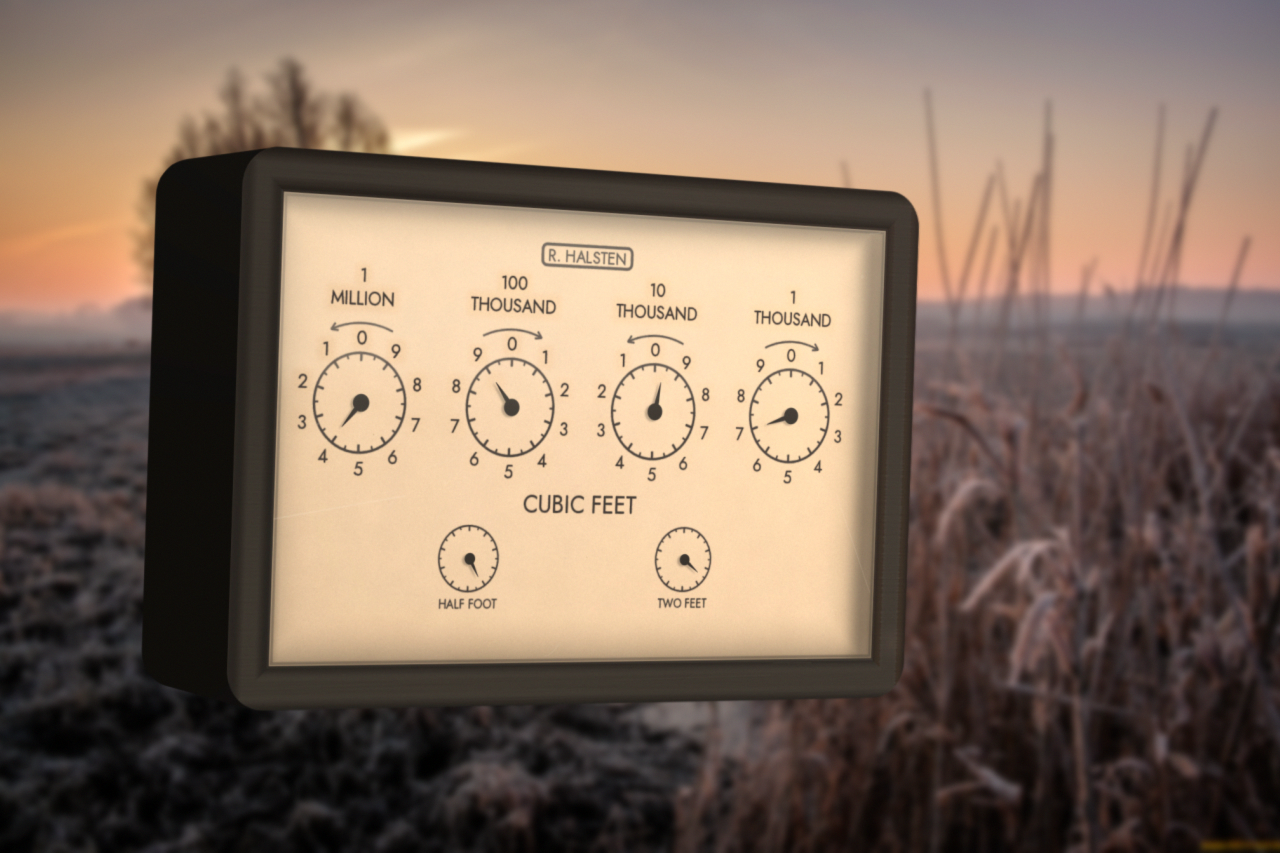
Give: 389700 ft³
